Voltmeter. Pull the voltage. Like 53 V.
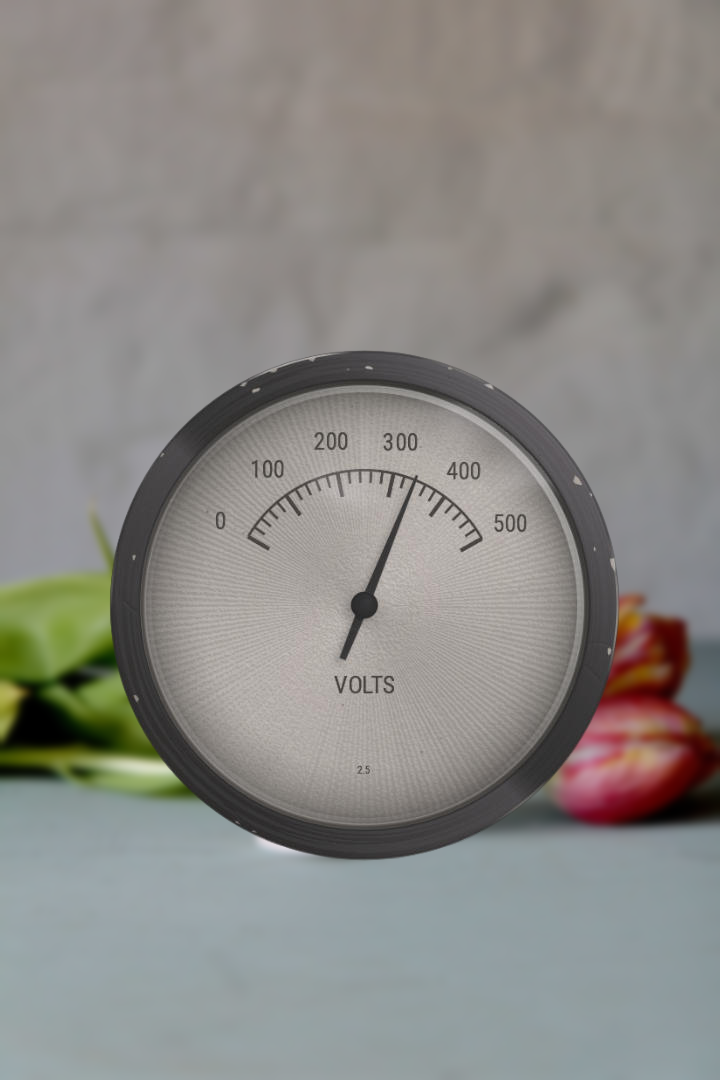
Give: 340 V
